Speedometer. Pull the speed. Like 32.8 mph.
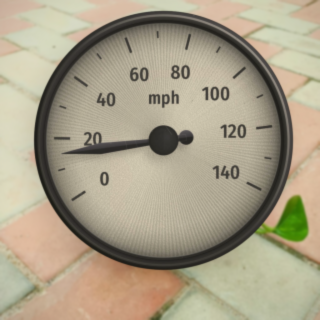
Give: 15 mph
